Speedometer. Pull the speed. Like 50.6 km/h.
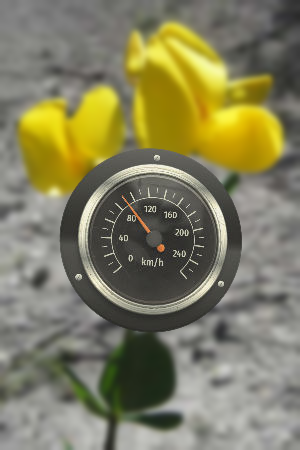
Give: 90 km/h
